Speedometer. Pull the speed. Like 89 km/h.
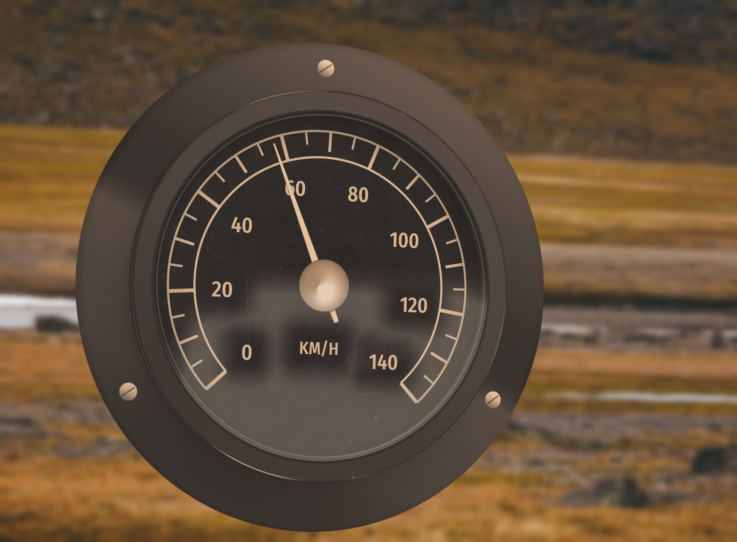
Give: 57.5 km/h
